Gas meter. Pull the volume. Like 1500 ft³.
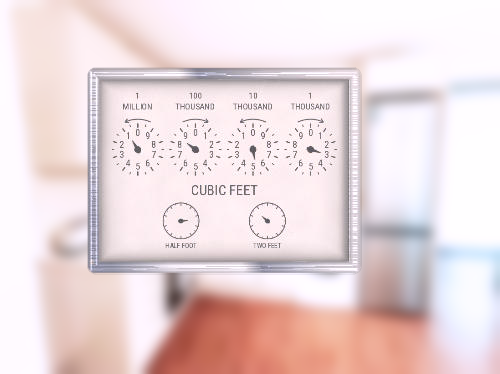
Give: 85300 ft³
